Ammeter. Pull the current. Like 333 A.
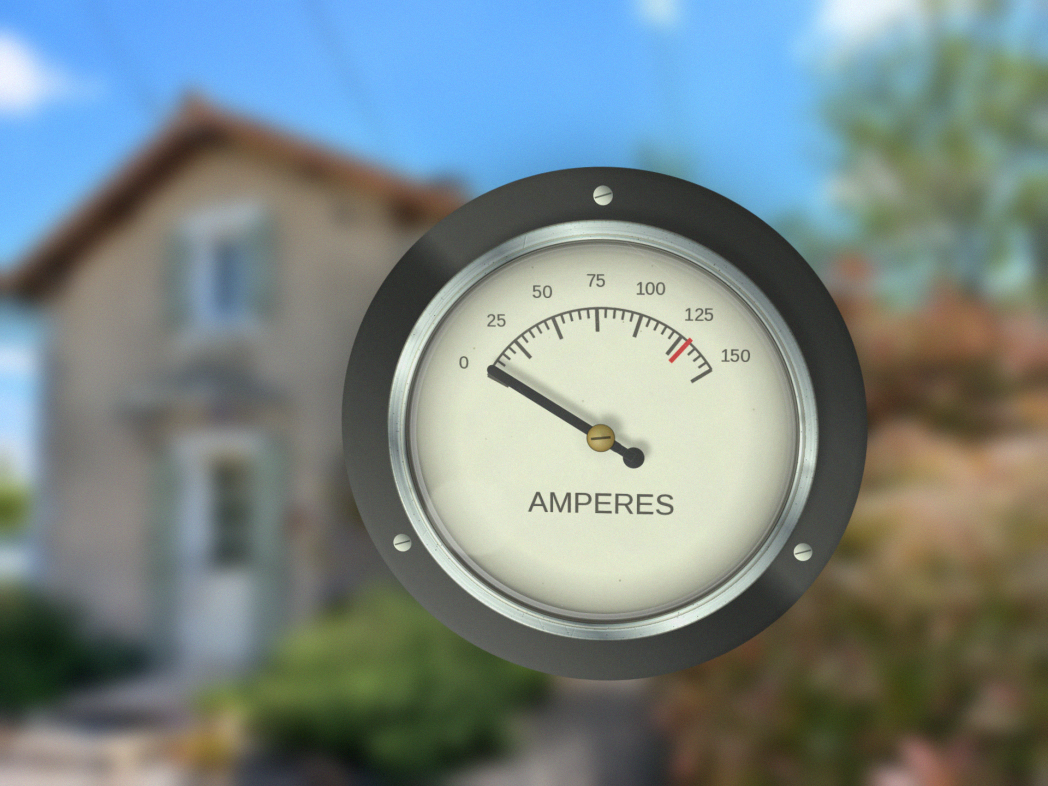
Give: 5 A
